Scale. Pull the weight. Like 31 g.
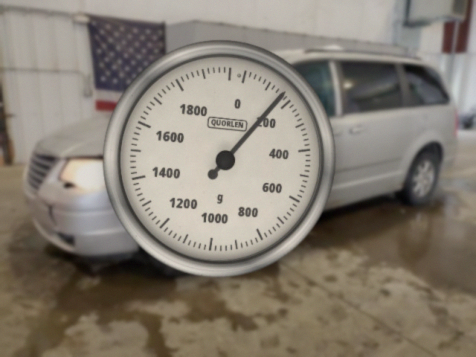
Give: 160 g
